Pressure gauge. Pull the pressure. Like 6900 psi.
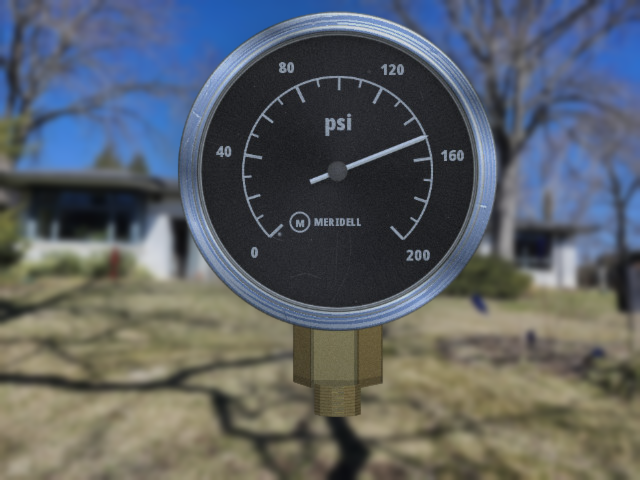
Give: 150 psi
